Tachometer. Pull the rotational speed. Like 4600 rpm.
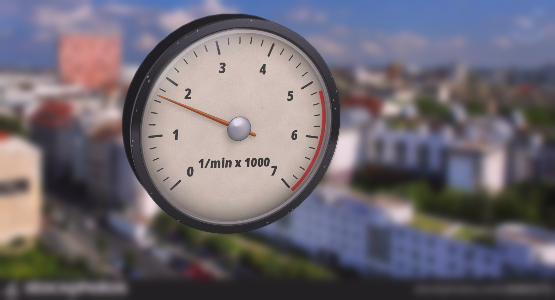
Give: 1700 rpm
